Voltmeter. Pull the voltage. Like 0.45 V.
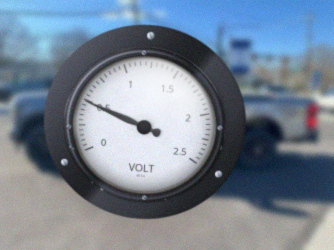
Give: 0.5 V
